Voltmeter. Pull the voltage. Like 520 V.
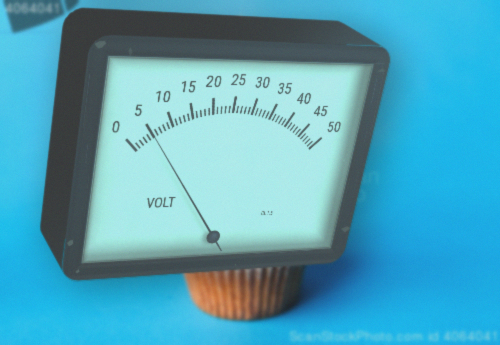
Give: 5 V
